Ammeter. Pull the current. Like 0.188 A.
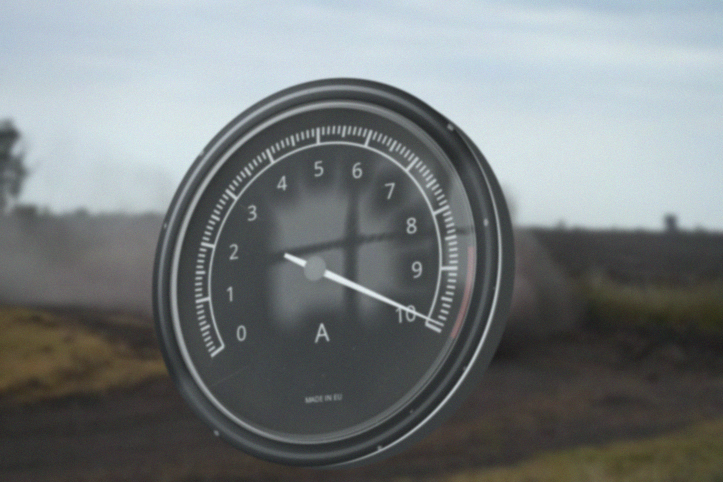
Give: 9.9 A
